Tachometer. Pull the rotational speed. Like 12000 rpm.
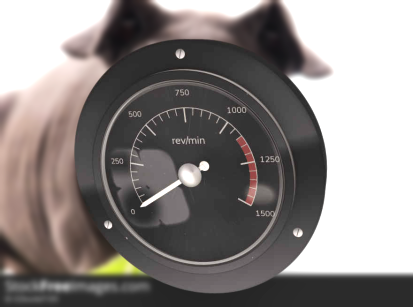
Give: 0 rpm
